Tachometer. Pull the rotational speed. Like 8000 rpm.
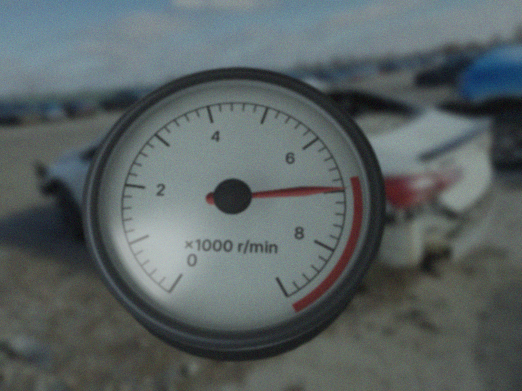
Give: 7000 rpm
